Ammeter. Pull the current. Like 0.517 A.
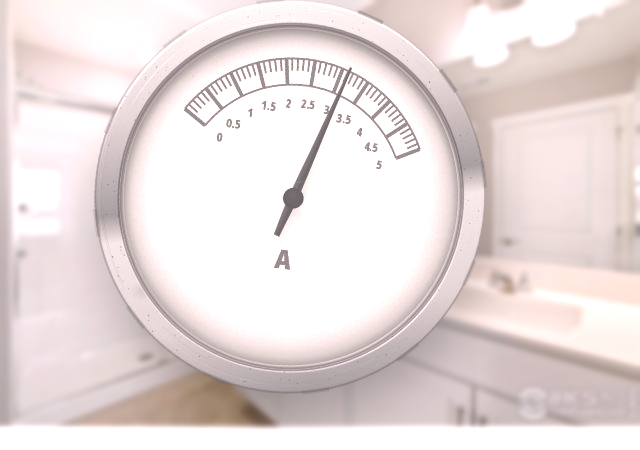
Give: 3.1 A
